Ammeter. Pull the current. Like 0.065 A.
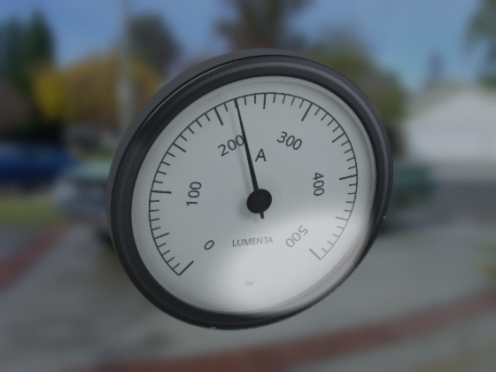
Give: 220 A
